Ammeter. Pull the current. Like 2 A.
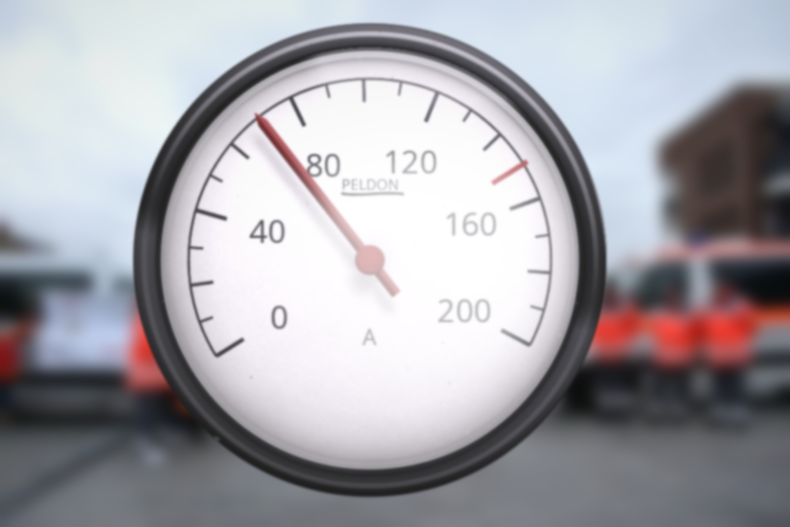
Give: 70 A
